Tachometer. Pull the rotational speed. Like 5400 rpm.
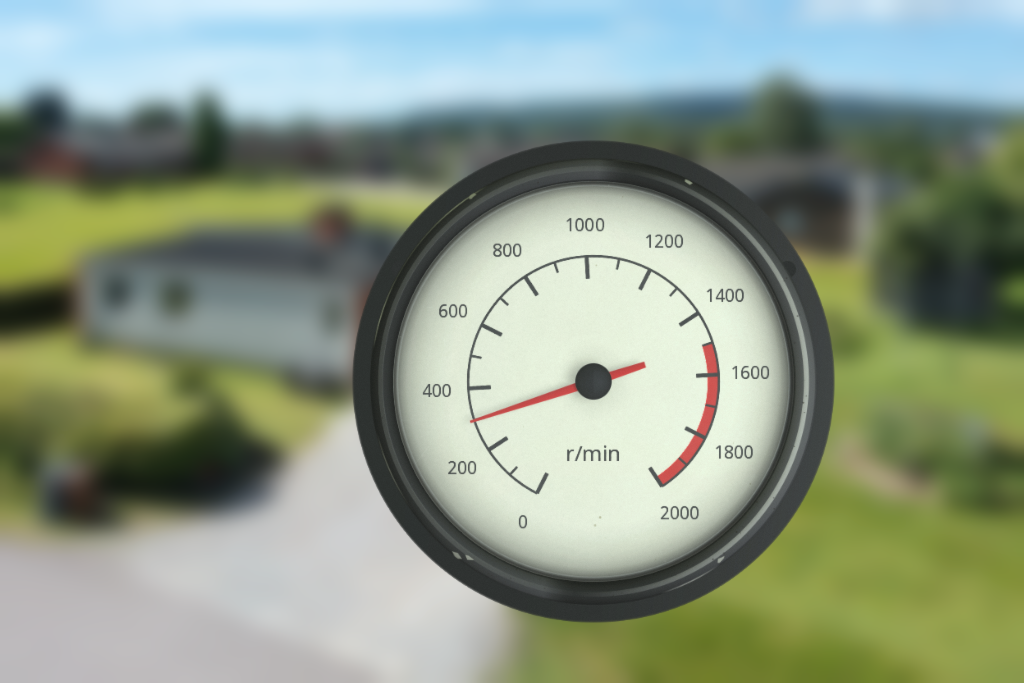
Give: 300 rpm
